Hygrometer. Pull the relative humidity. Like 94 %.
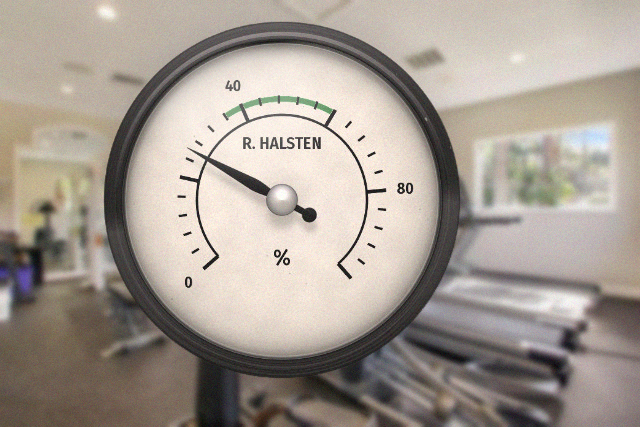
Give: 26 %
